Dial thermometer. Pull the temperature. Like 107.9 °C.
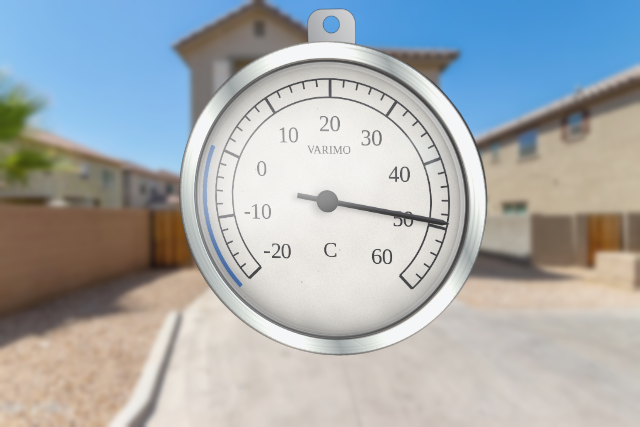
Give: 49 °C
